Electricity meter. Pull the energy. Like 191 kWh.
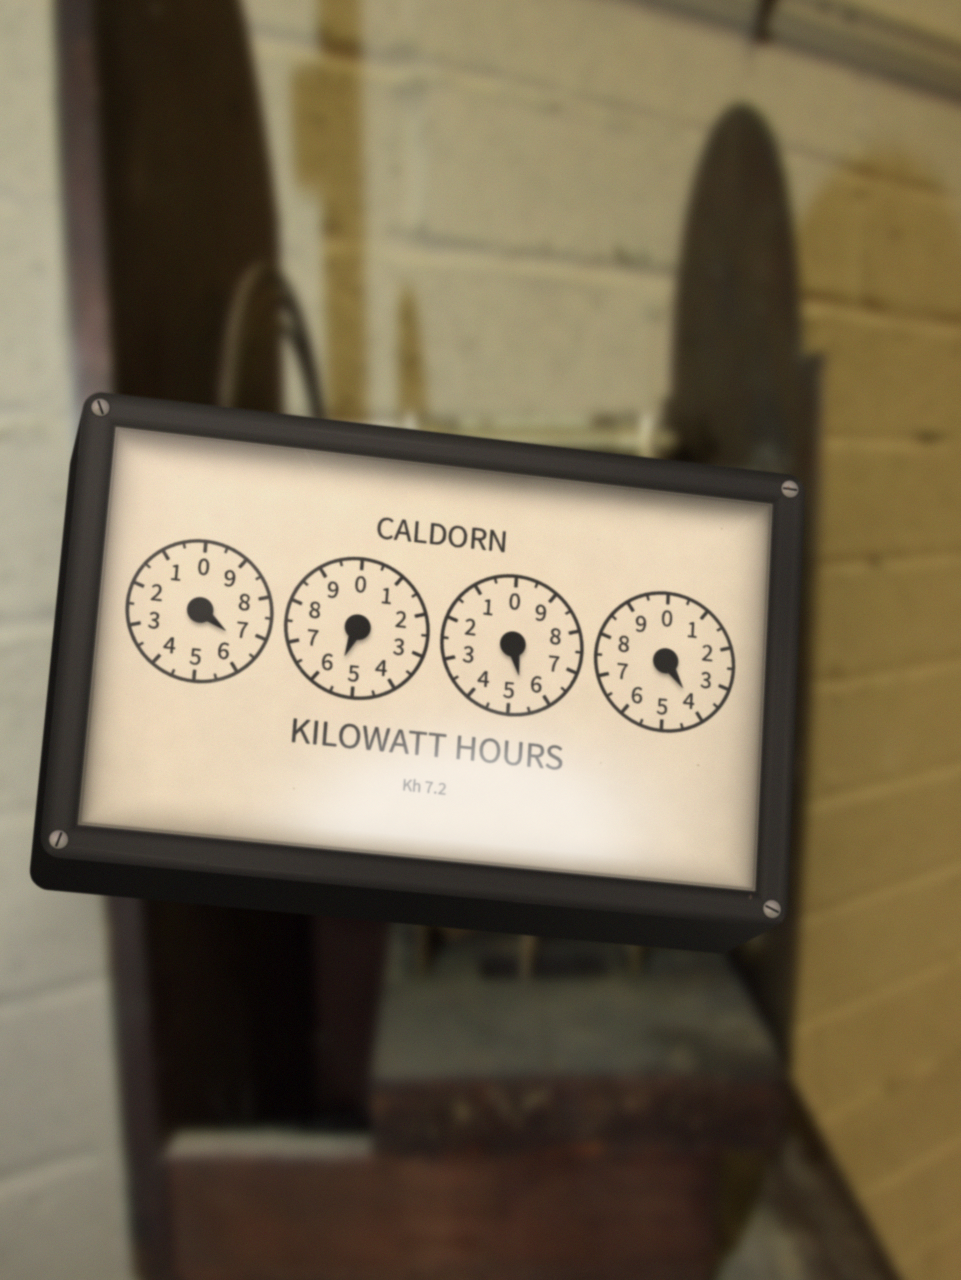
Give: 6554 kWh
